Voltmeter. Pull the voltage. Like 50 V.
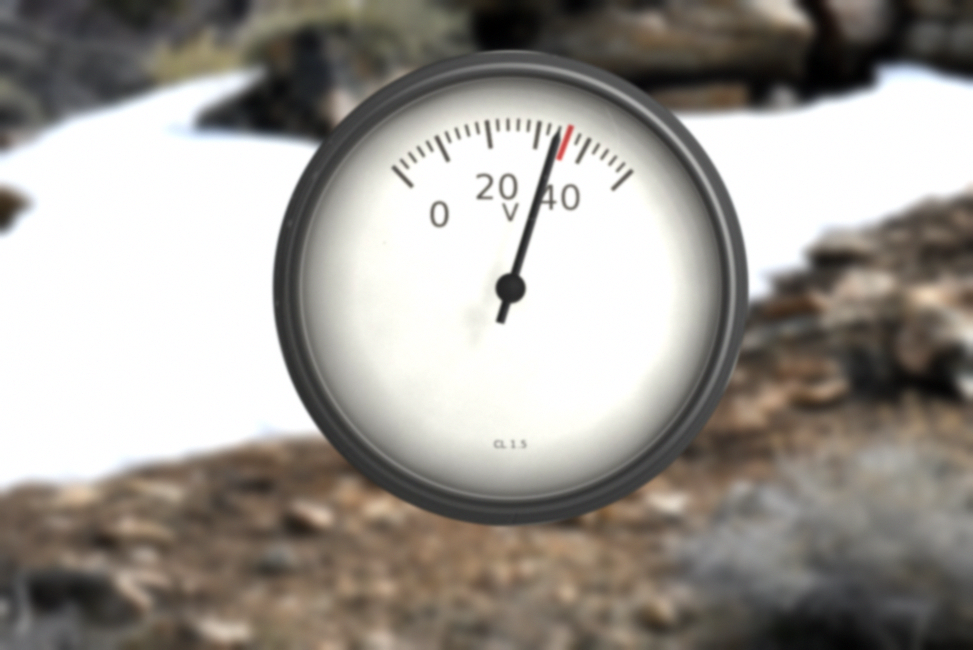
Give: 34 V
